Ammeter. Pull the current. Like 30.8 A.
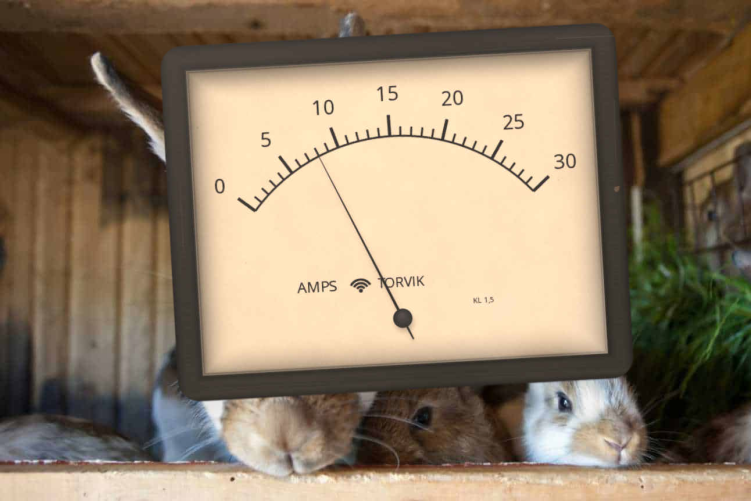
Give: 8 A
